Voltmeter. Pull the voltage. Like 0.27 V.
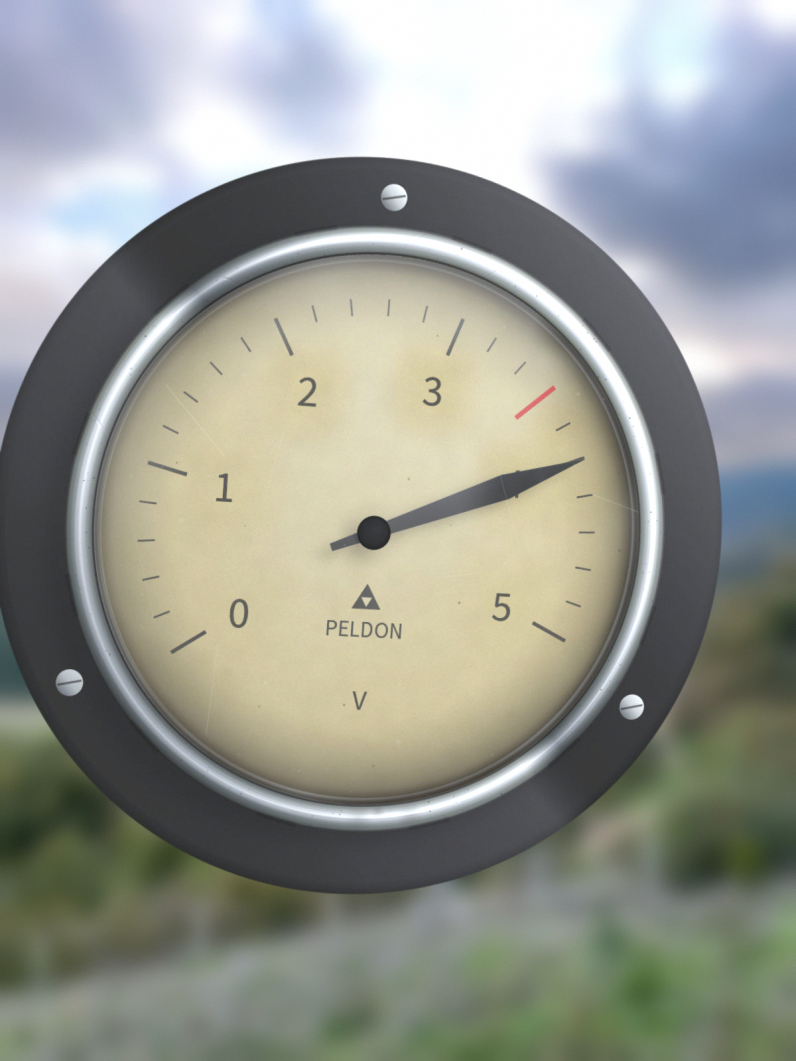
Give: 4 V
